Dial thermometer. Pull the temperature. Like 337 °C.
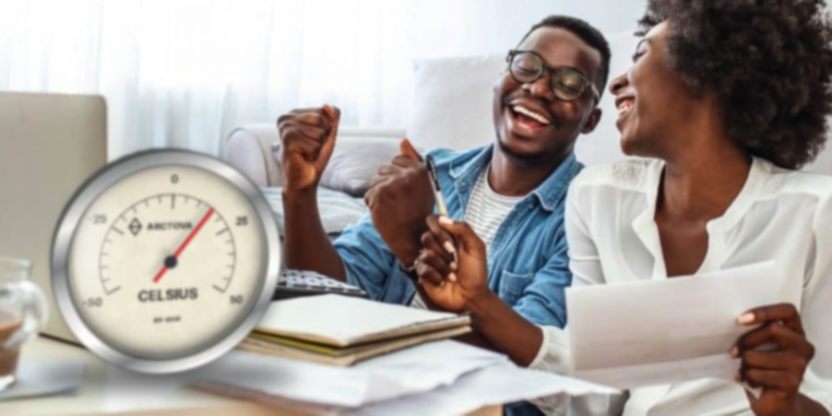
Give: 15 °C
